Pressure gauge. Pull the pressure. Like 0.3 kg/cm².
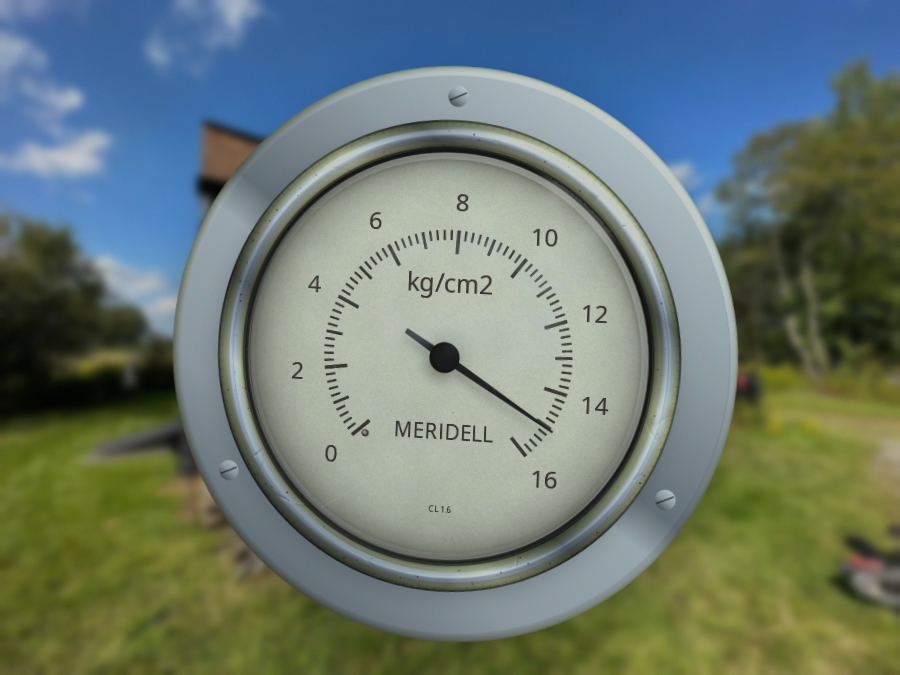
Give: 15 kg/cm²
